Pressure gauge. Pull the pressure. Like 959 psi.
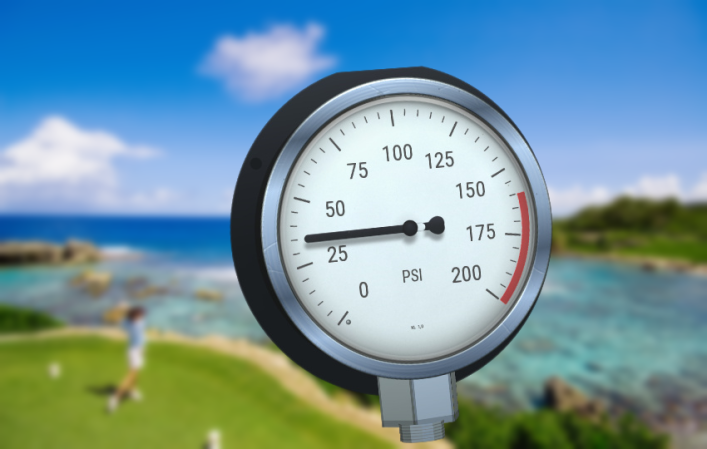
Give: 35 psi
